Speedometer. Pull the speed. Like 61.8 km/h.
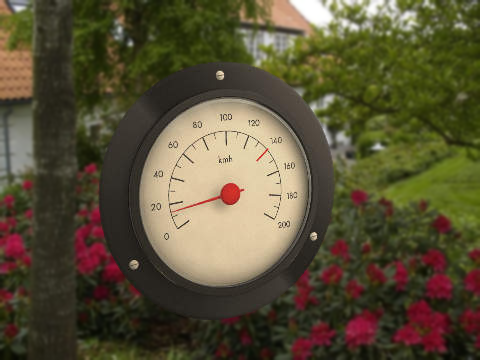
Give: 15 km/h
